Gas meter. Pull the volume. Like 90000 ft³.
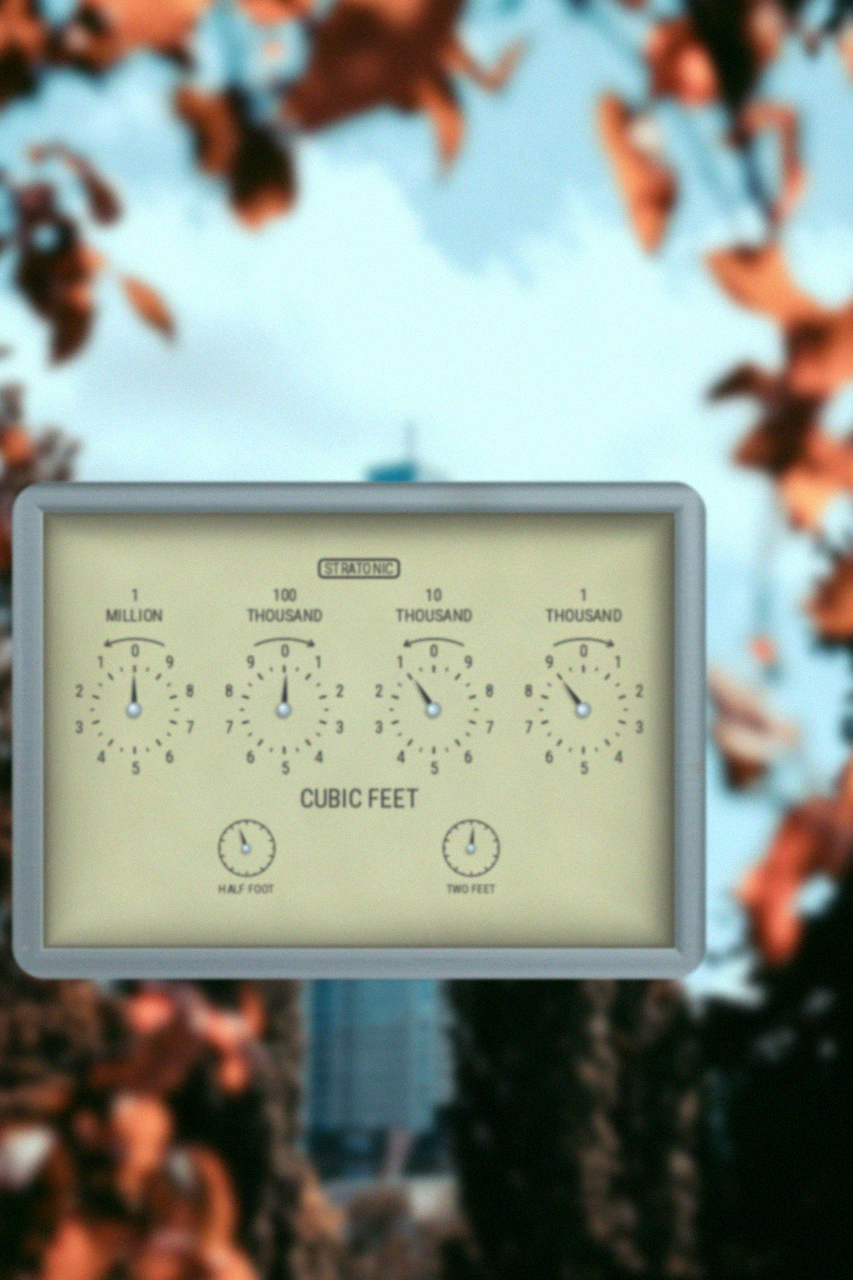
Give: 900 ft³
